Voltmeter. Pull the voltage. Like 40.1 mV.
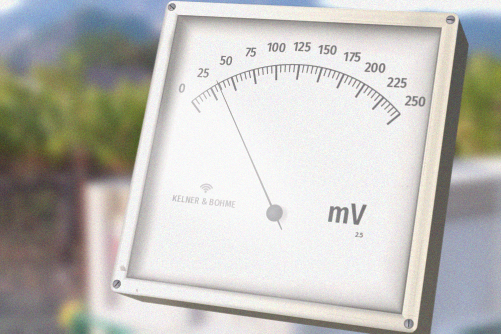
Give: 35 mV
